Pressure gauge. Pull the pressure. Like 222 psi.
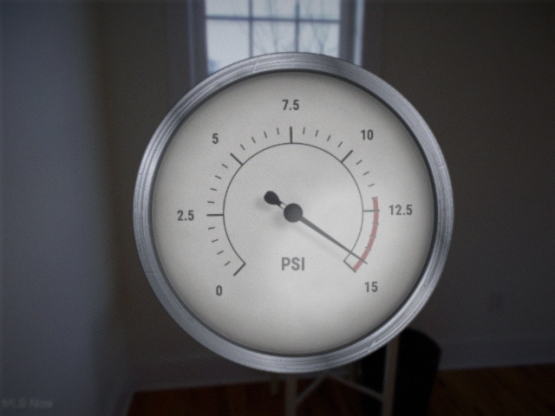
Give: 14.5 psi
